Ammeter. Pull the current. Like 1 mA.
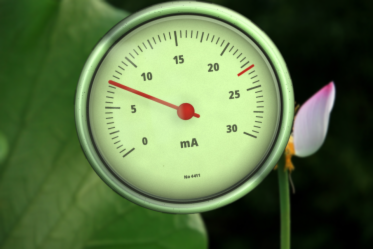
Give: 7.5 mA
